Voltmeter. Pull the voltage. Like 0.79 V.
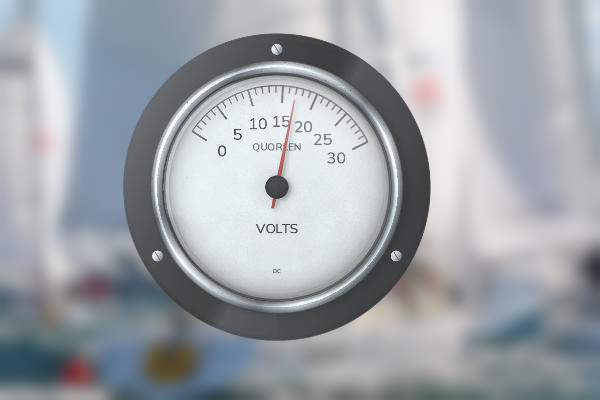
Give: 17 V
